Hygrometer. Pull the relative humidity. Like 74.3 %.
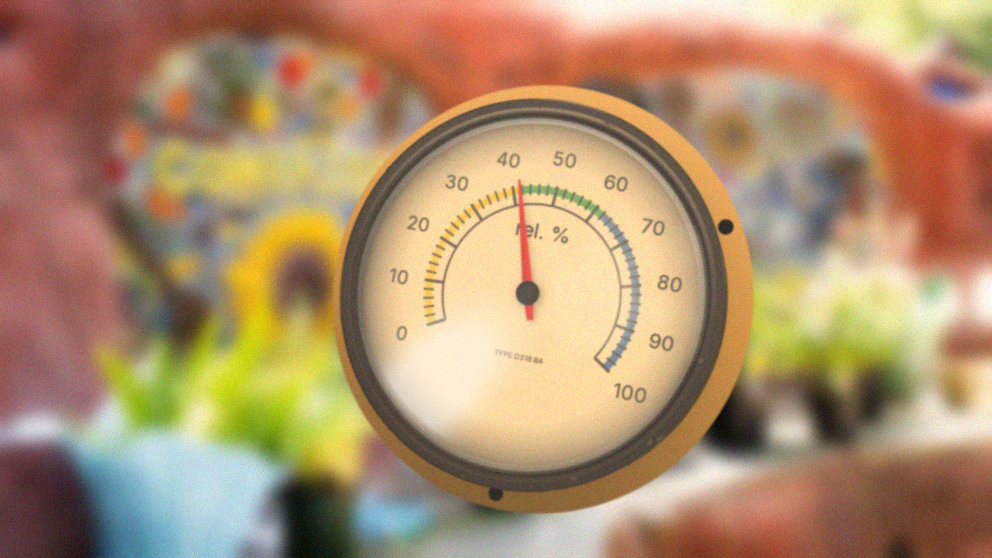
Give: 42 %
